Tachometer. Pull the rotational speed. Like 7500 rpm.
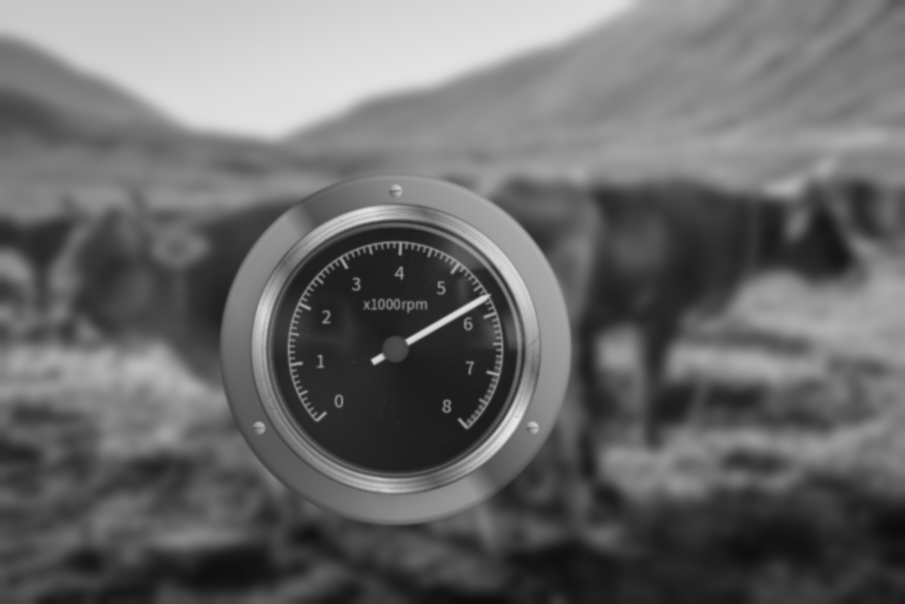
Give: 5700 rpm
